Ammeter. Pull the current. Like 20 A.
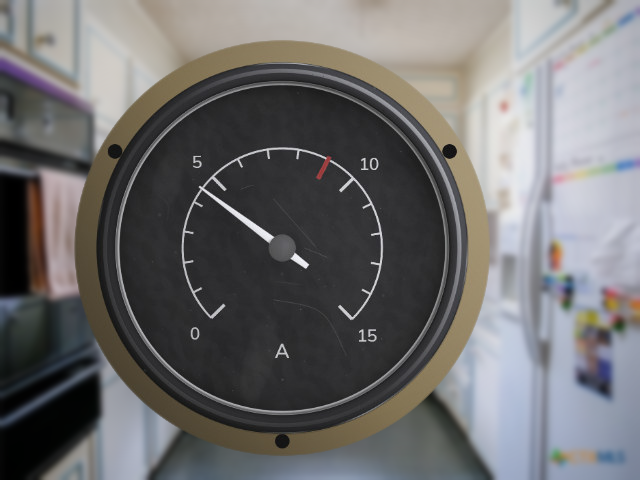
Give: 4.5 A
